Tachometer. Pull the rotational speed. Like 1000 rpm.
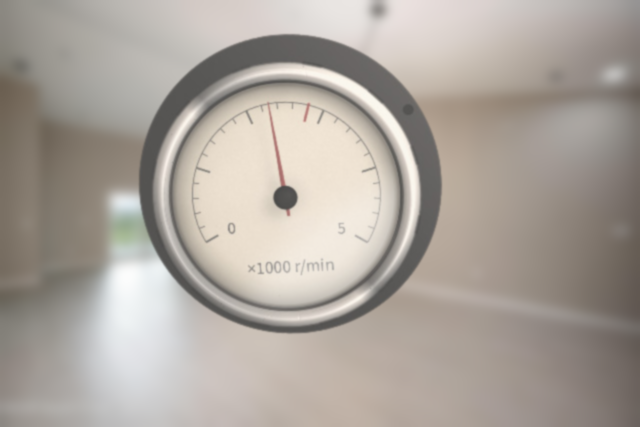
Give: 2300 rpm
